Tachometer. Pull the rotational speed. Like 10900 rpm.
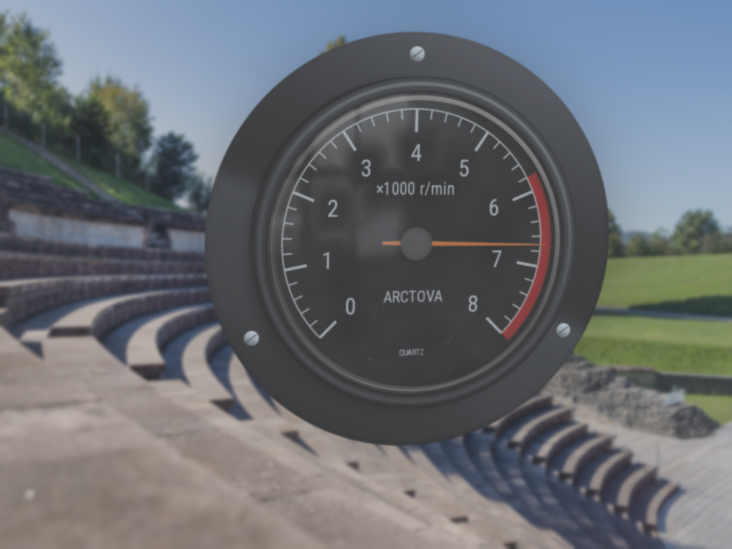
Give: 6700 rpm
